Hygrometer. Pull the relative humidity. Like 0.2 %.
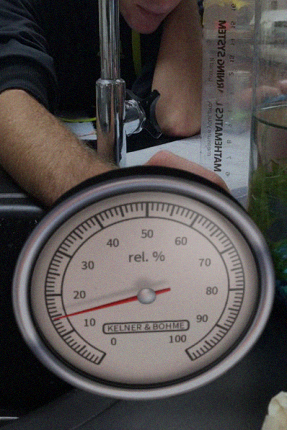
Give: 15 %
